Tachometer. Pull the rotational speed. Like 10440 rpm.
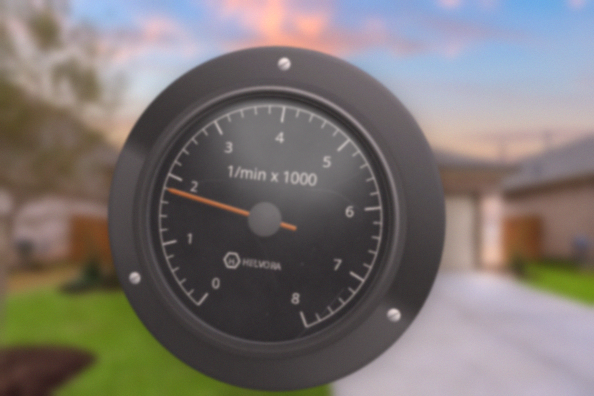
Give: 1800 rpm
